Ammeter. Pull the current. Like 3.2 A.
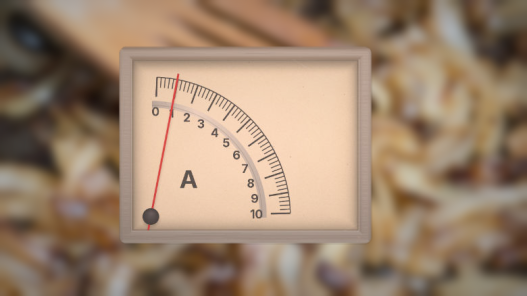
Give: 1 A
